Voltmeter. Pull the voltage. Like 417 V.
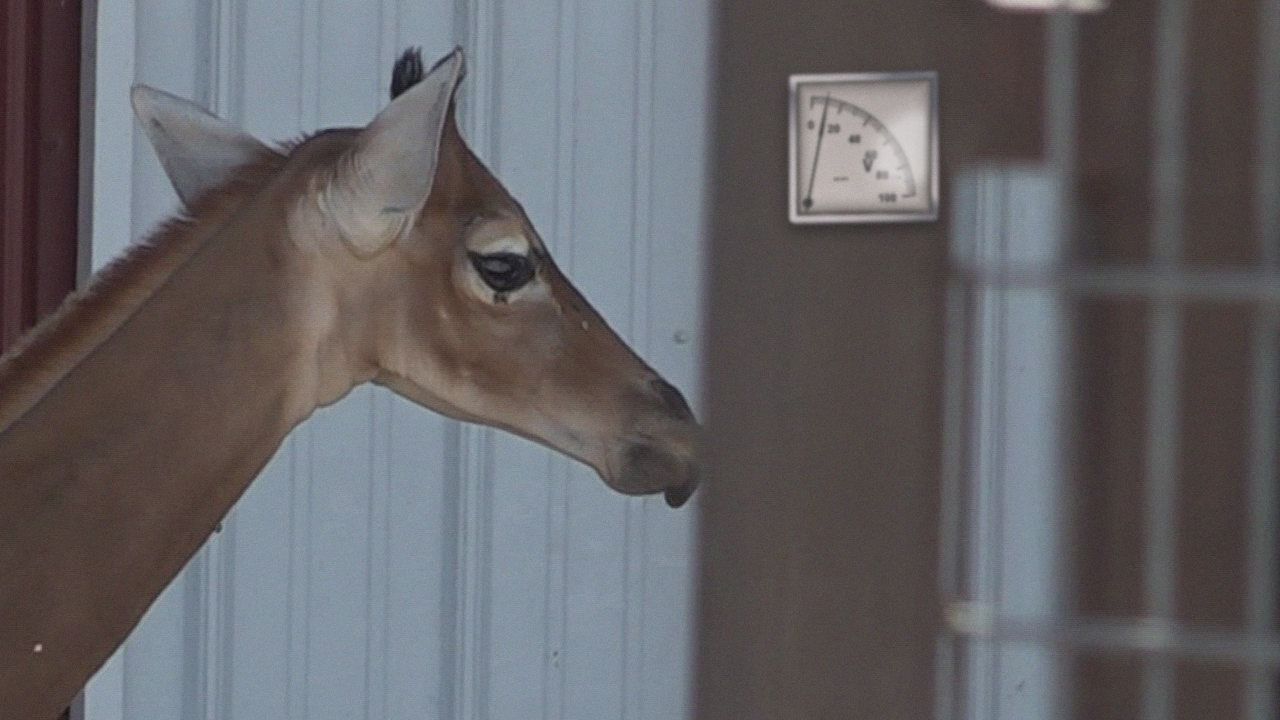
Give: 10 V
